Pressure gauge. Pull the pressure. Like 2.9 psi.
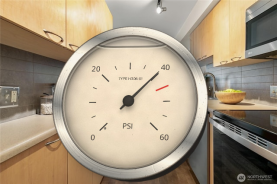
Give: 40 psi
